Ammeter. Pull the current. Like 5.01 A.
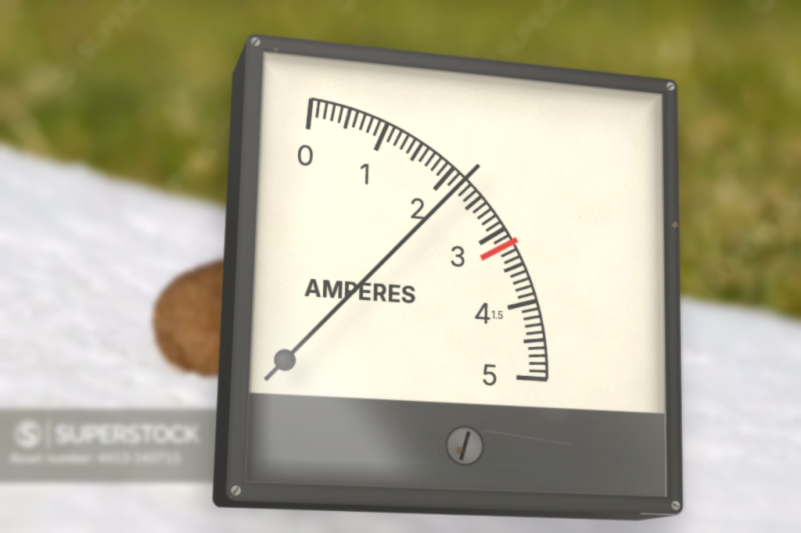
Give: 2.2 A
